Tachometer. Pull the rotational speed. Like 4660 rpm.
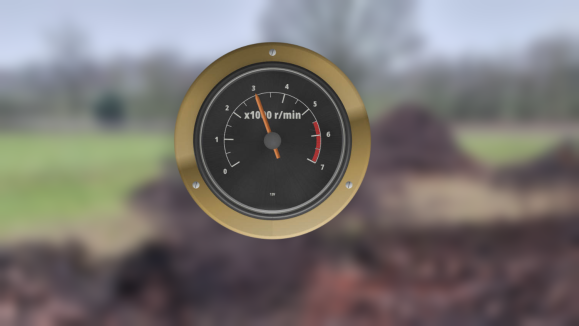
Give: 3000 rpm
